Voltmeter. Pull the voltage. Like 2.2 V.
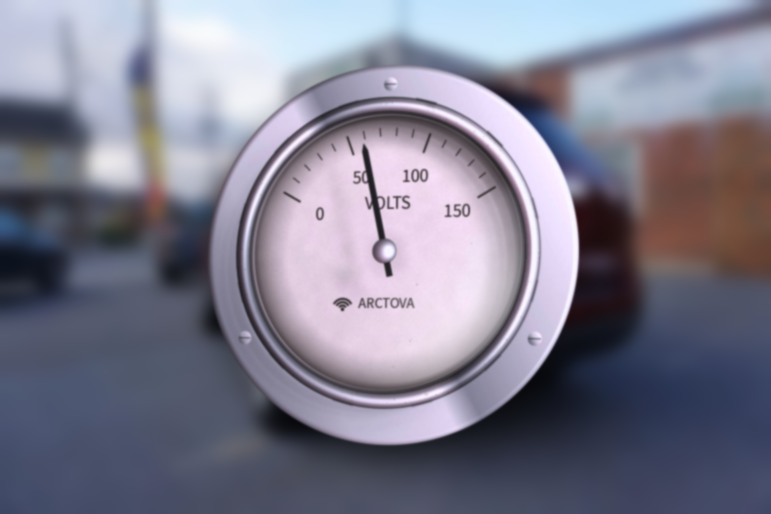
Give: 60 V
